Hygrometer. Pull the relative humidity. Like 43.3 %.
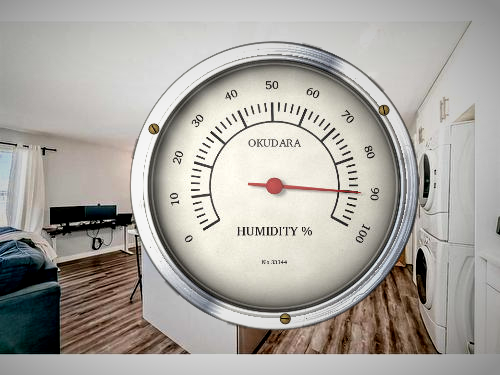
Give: 90 %
